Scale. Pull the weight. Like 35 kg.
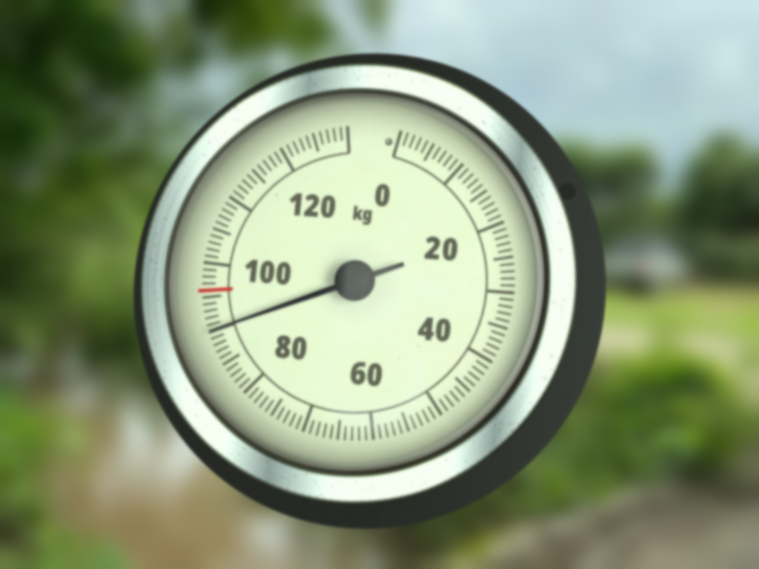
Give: 90 kg
